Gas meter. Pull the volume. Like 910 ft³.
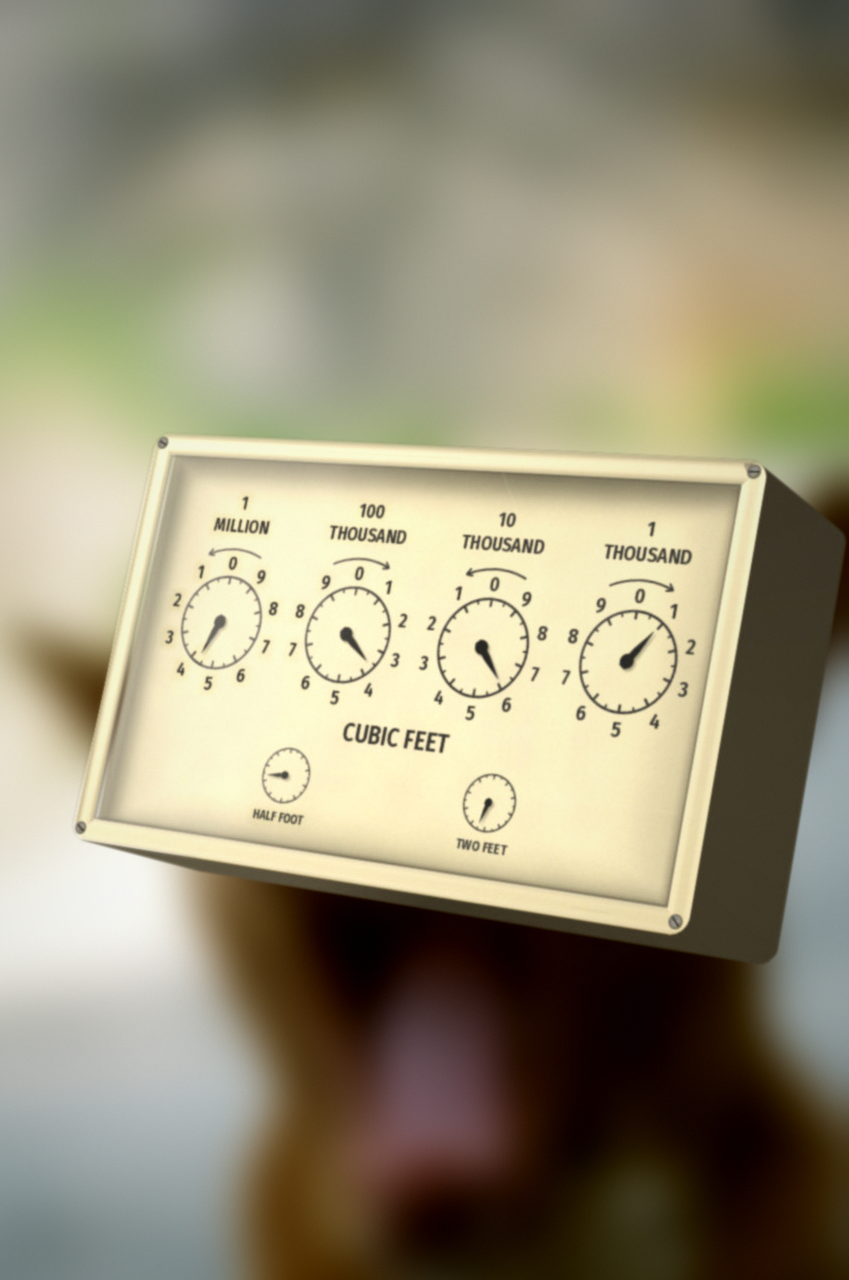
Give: 436100 ft³
